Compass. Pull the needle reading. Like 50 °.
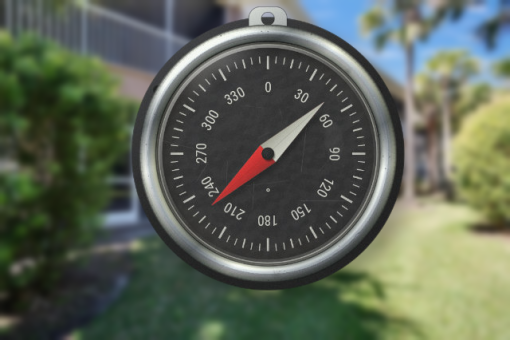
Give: 227.5 °
